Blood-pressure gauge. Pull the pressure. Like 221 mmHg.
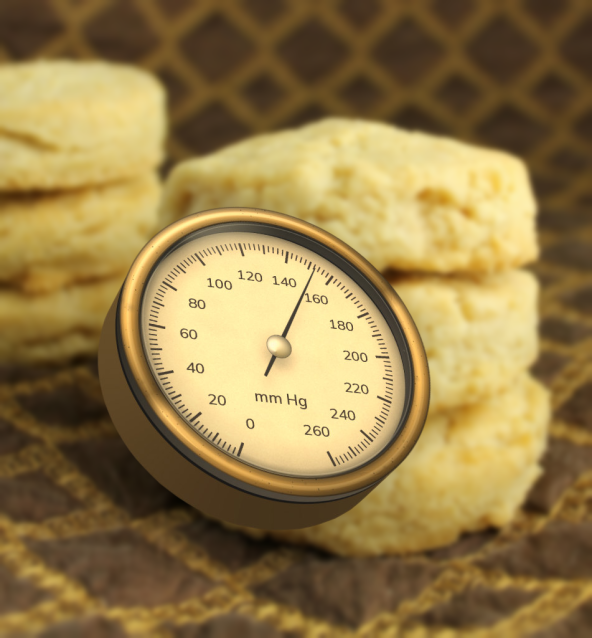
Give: 152 mmHg
